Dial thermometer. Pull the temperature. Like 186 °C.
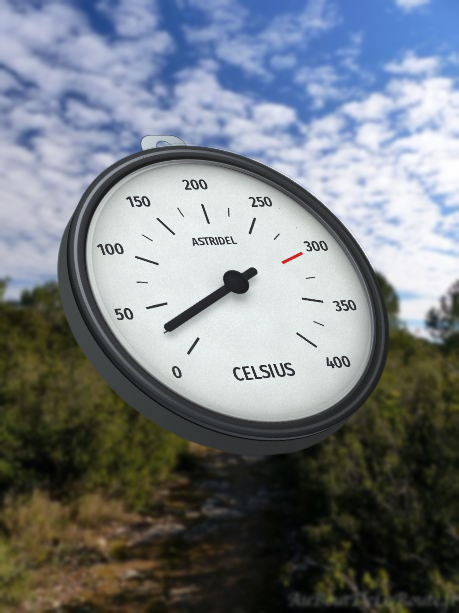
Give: 25 °C
